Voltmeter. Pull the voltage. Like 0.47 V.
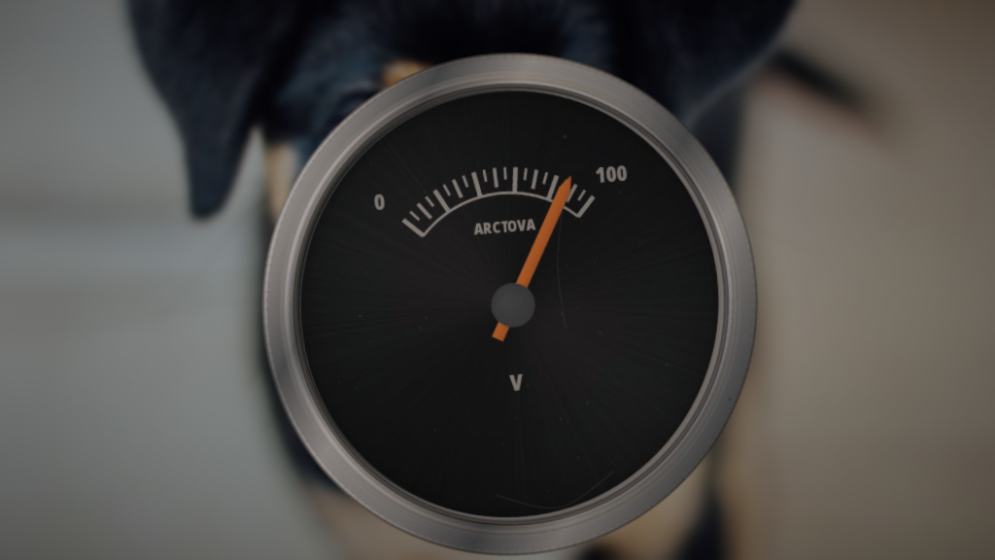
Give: 85 V
